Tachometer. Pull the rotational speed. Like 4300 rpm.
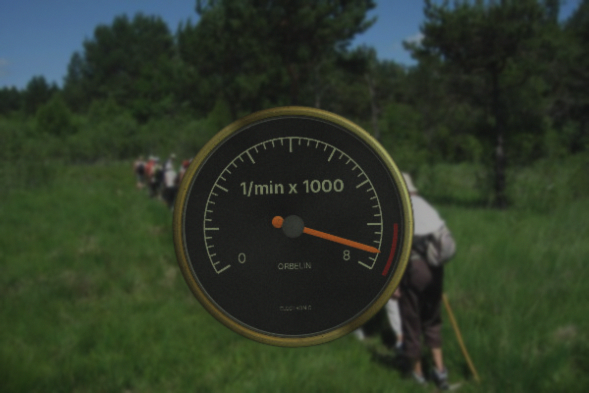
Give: 7600 rpm
